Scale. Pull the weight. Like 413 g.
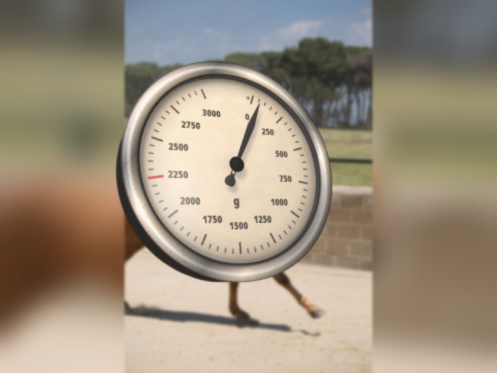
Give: 50 g
